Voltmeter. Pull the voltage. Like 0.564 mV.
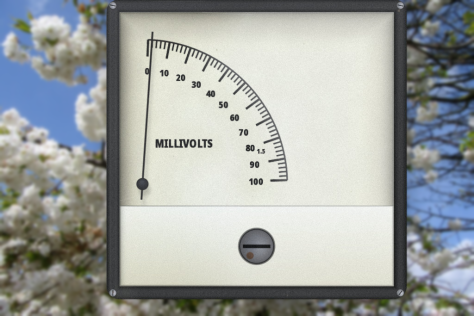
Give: 2 mV
